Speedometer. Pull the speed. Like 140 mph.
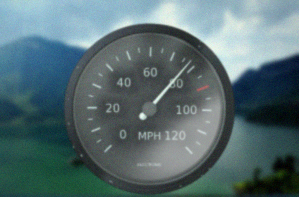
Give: 77.5 mph
